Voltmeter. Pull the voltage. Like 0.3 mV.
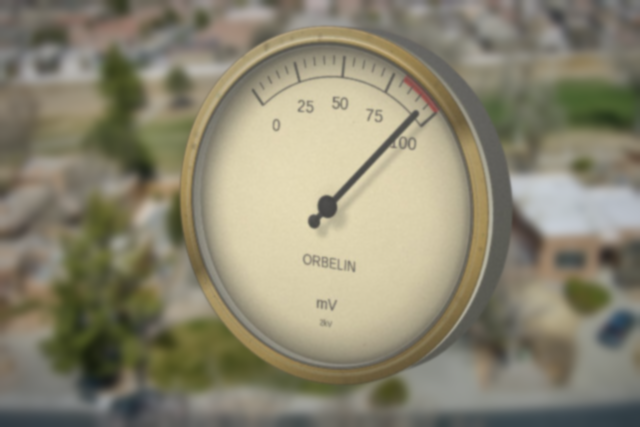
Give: 95 mV
